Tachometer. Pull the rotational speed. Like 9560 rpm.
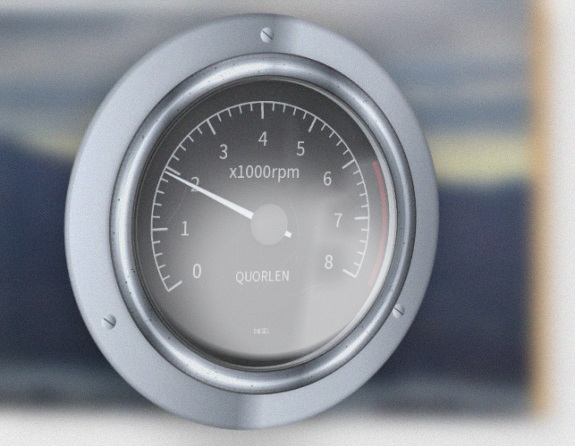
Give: 1900 rpm
